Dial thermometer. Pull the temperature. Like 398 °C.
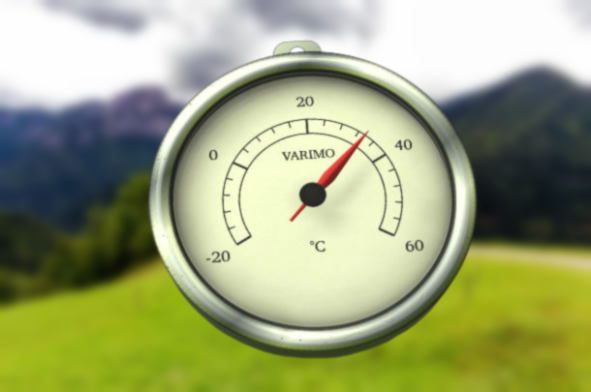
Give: 34 °C
